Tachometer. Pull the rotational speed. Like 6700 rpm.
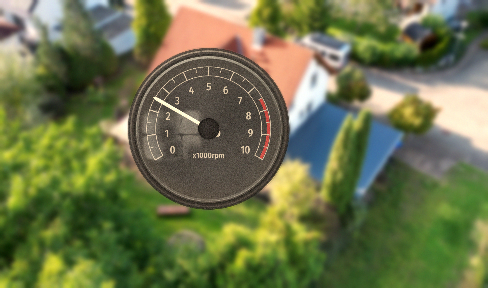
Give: 2500 rpm
